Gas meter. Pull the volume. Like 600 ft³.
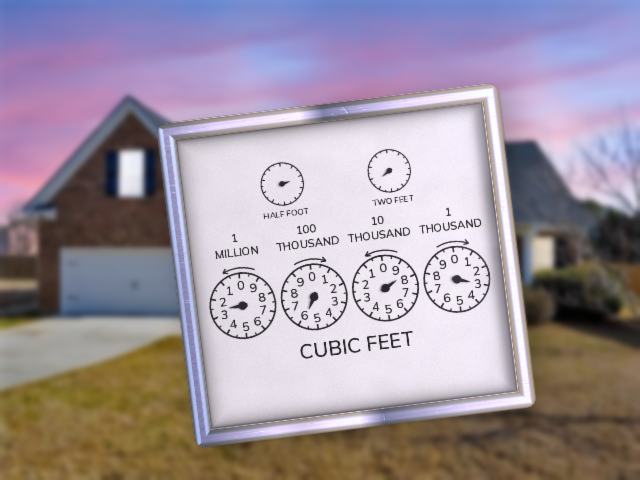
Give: 258300 ft³
